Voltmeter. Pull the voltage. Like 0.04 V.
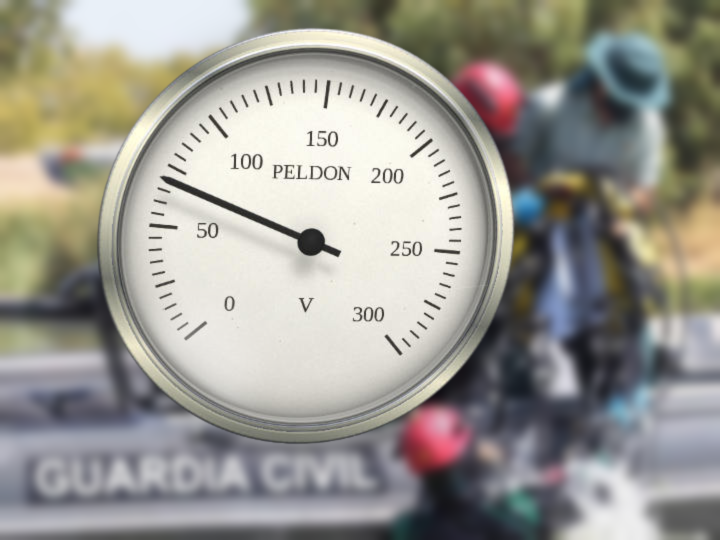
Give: 70 V
